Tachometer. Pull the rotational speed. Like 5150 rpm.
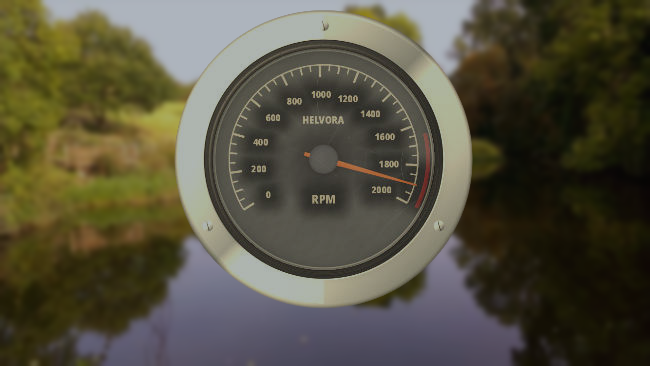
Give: 1900 rpm
